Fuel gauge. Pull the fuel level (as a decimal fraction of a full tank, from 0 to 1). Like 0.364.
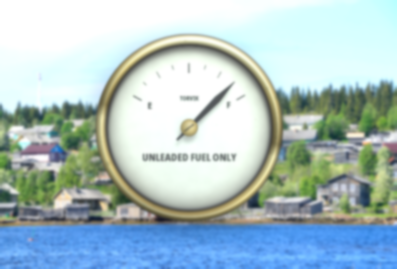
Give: 0.875
